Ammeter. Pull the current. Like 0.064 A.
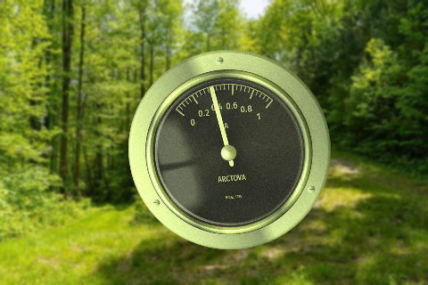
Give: 0.4 A
